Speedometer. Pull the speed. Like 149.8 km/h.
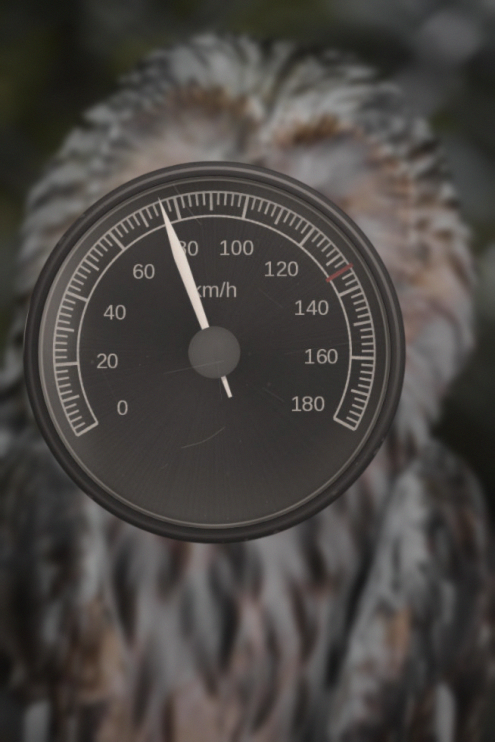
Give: 76 km/h
